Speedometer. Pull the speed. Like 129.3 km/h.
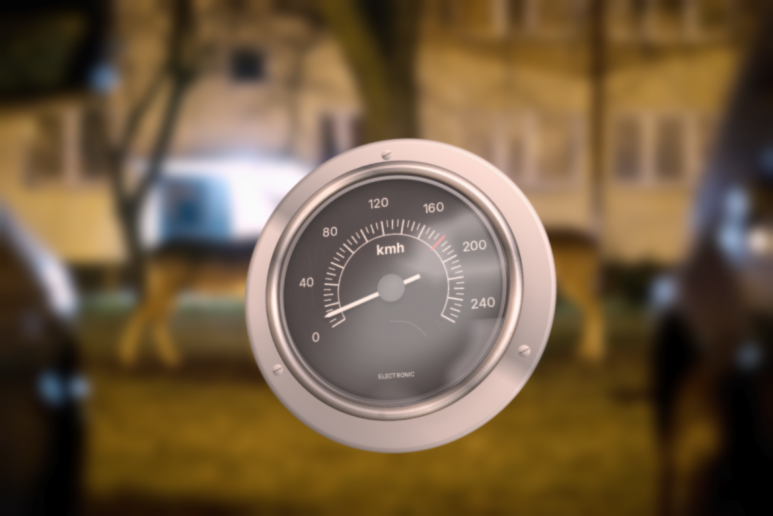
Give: 10 km/h
